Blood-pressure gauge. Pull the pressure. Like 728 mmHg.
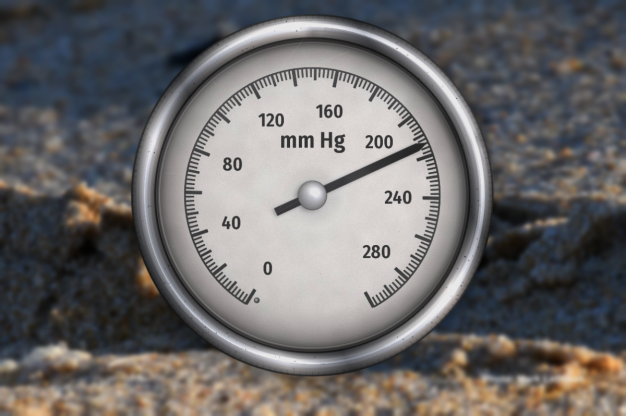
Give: 214 mmHg
